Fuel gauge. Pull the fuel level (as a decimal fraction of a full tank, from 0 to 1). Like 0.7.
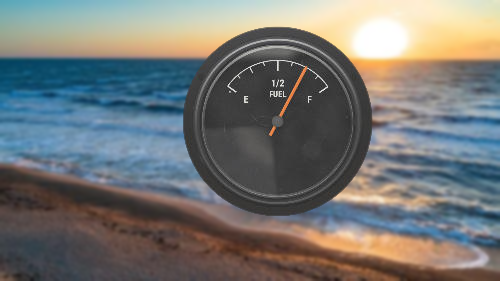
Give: 0.75
